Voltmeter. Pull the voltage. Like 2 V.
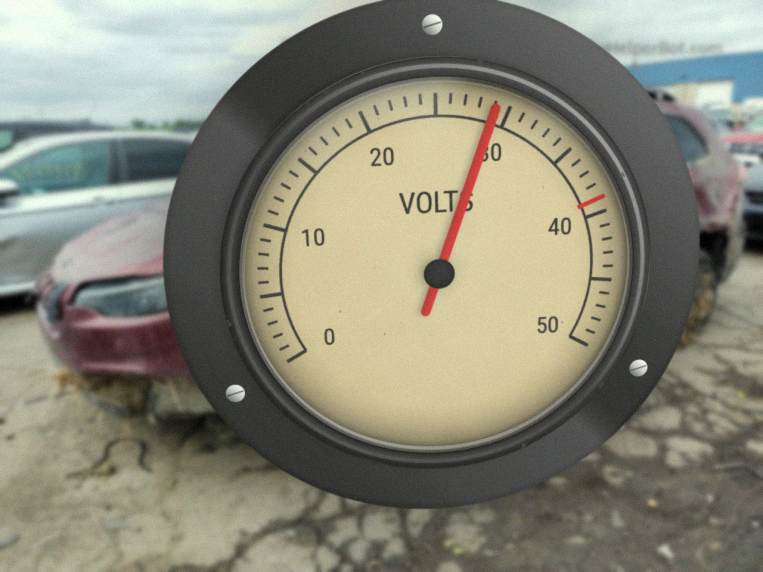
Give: 29 V
